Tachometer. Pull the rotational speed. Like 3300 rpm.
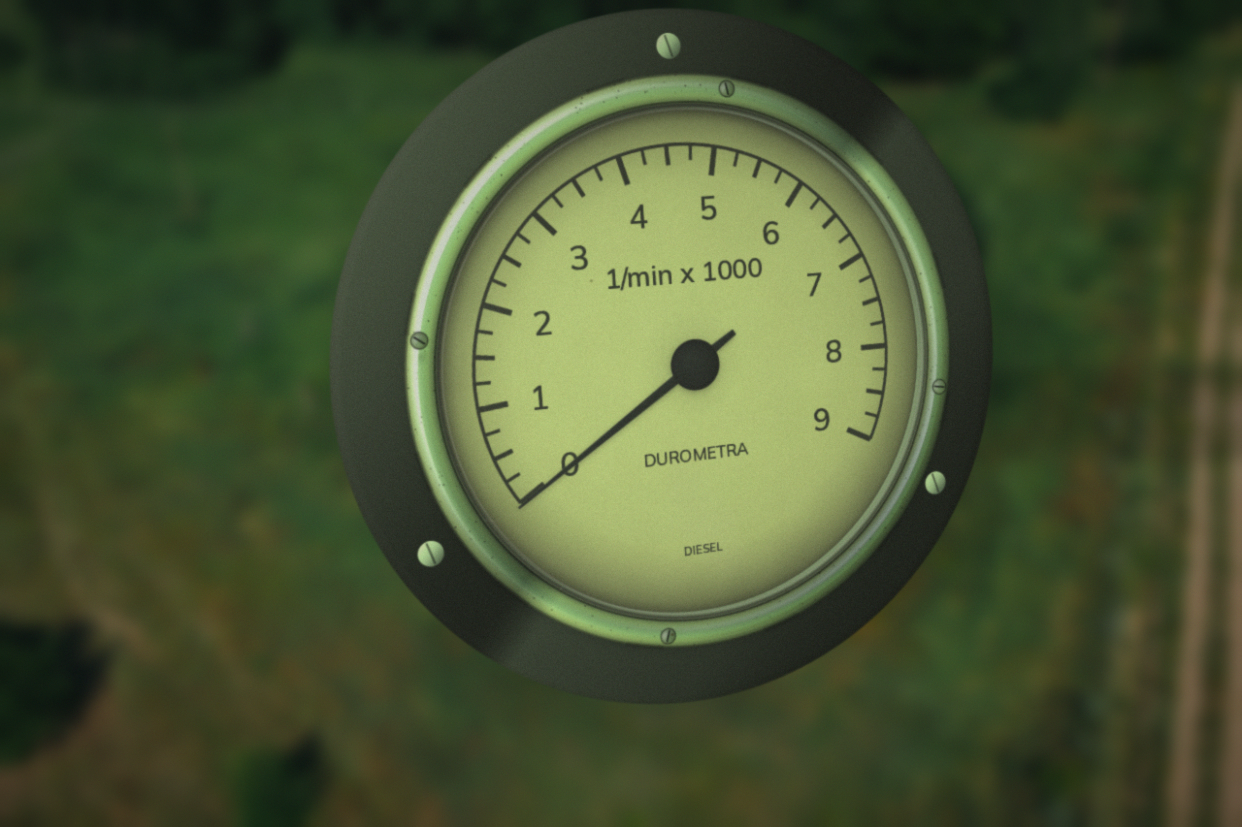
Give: 0 rpm
